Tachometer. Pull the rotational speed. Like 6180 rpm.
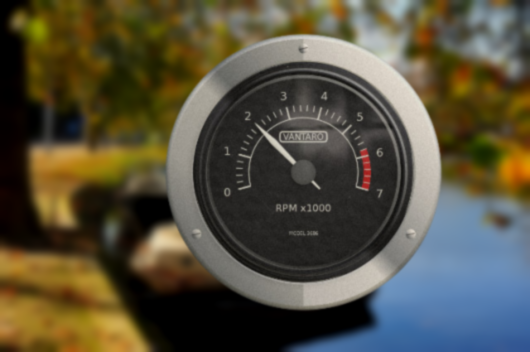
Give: 2000 rpm
